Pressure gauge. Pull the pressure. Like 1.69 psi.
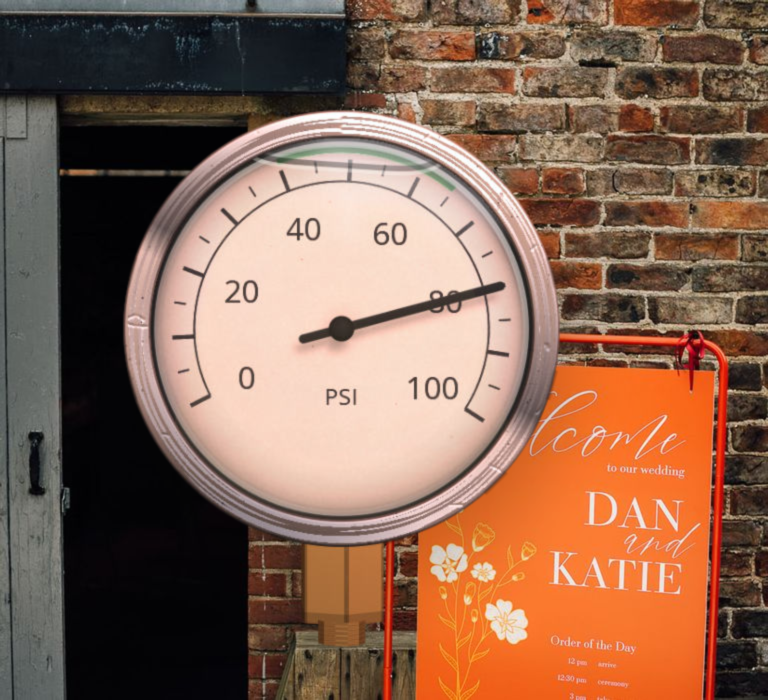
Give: 80 psi
